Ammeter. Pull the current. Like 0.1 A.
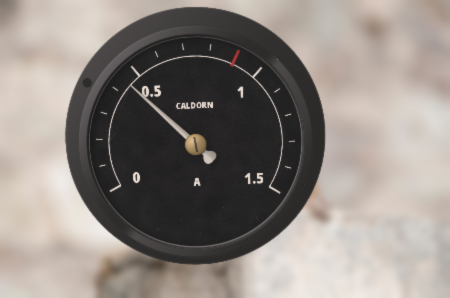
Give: 0.45 A
